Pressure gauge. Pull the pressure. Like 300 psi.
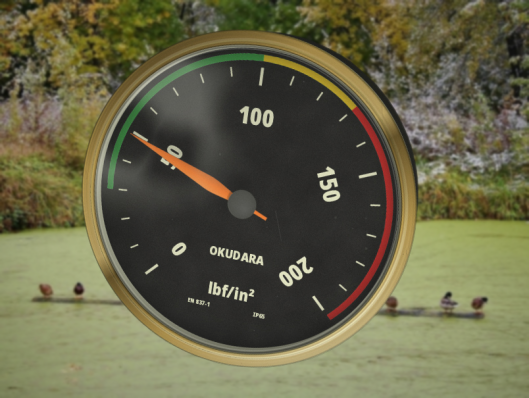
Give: 50 psi
